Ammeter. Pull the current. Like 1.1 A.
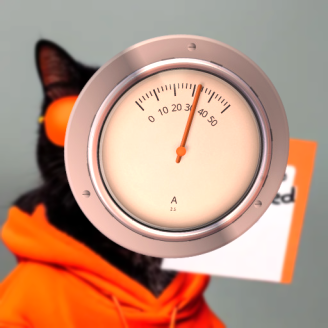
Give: 32 A
